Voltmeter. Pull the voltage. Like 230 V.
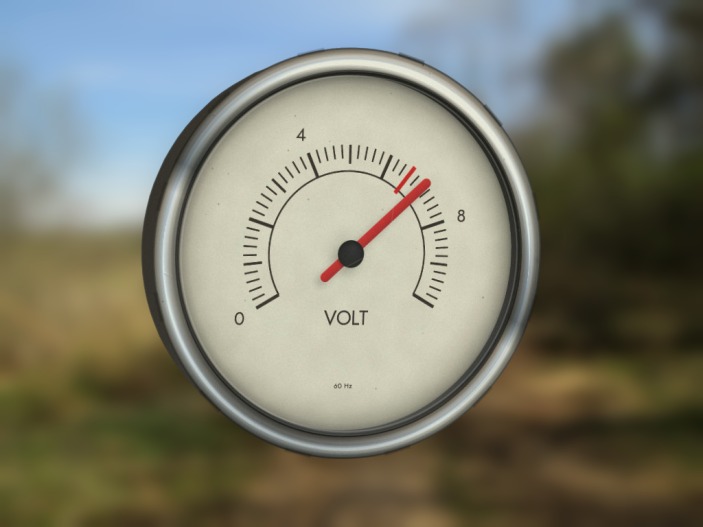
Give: 7 V
